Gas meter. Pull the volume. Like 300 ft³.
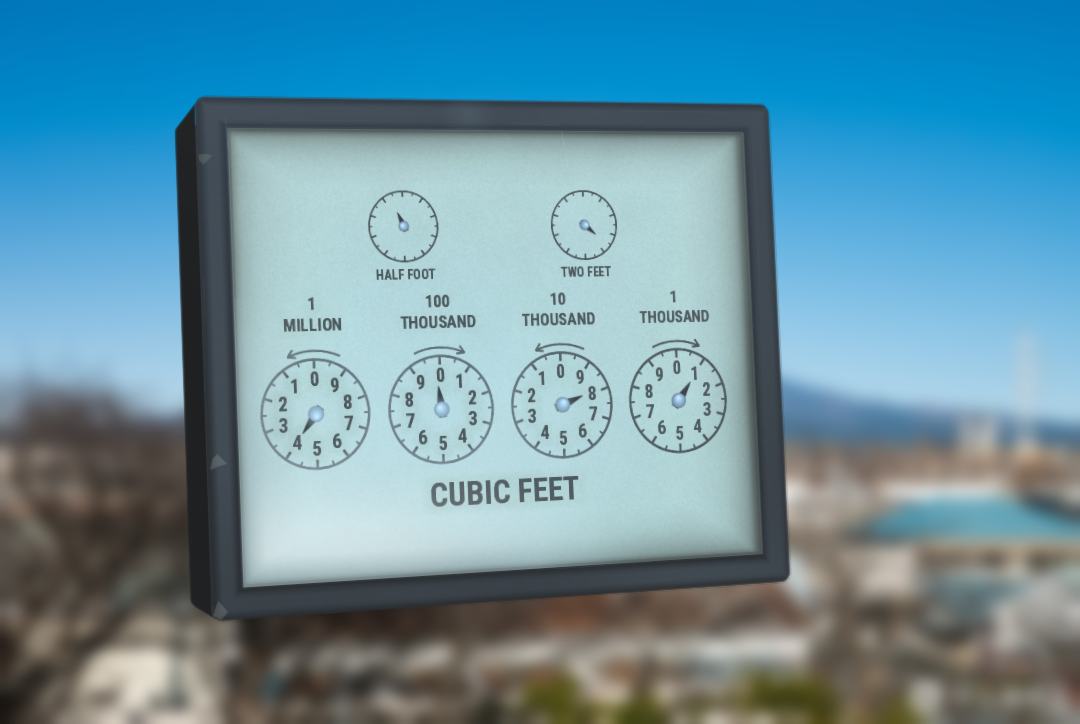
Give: 398100 ft³
